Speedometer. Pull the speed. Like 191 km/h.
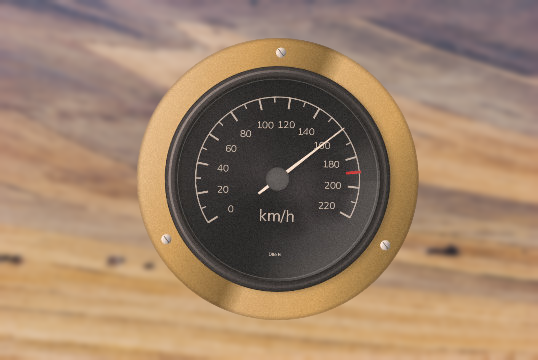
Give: 160 km/h
